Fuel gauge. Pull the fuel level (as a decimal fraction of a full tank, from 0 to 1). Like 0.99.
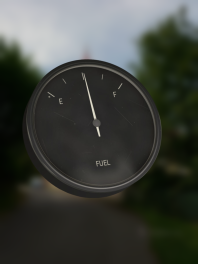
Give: 0.5
